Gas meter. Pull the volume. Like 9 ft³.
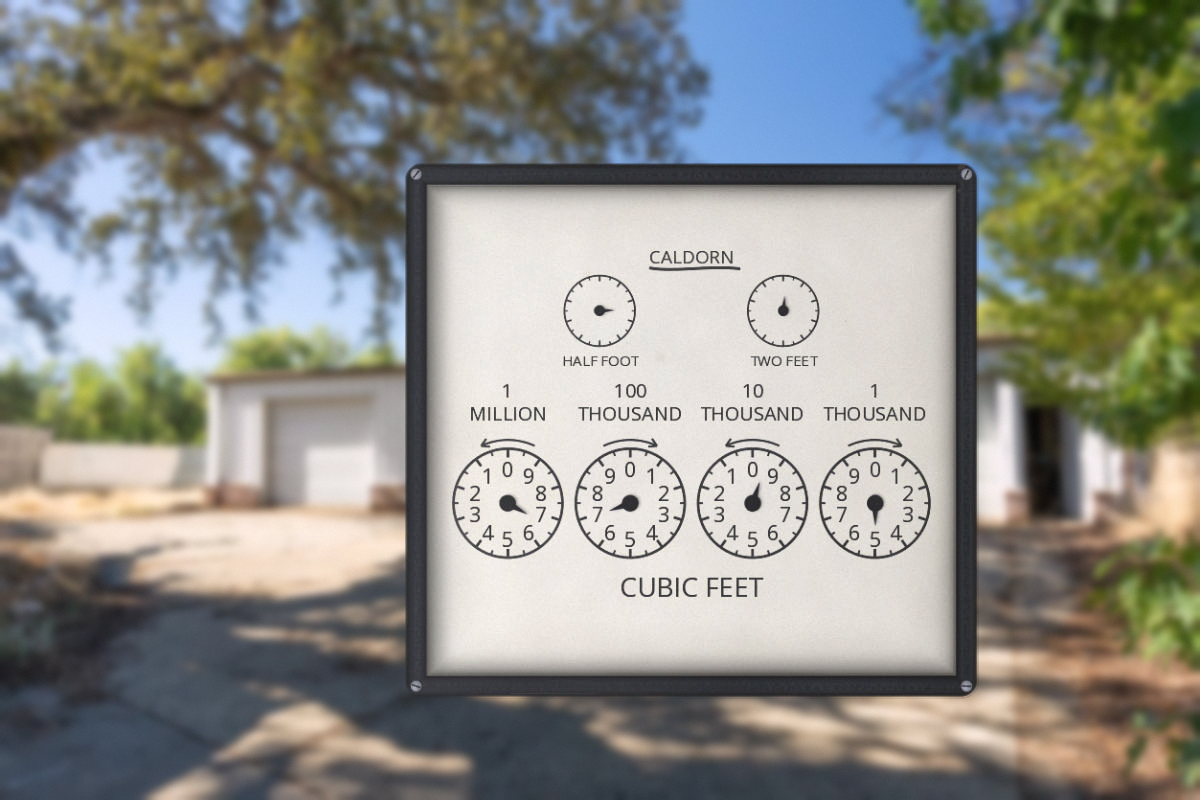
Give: 669500 ft³
